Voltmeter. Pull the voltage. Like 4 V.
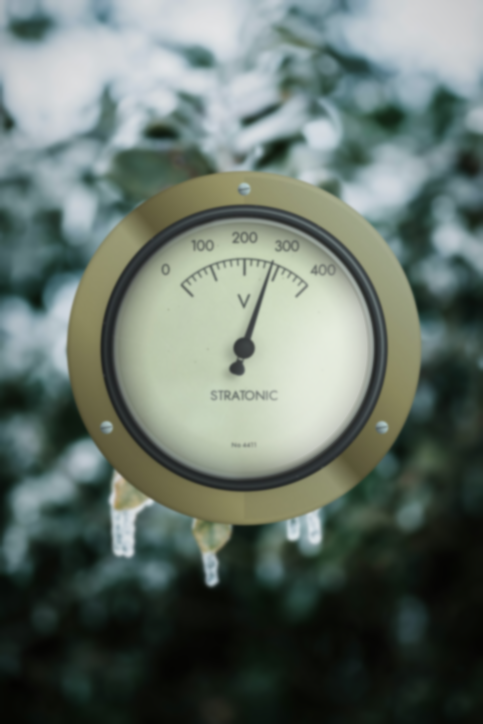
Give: 280 V
